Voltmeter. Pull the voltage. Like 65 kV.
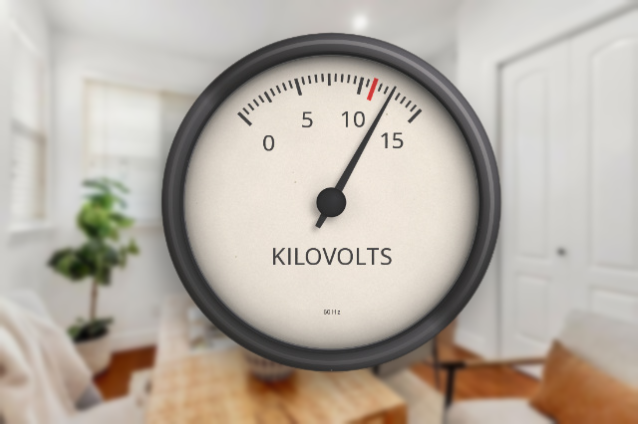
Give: 12.5 kV
